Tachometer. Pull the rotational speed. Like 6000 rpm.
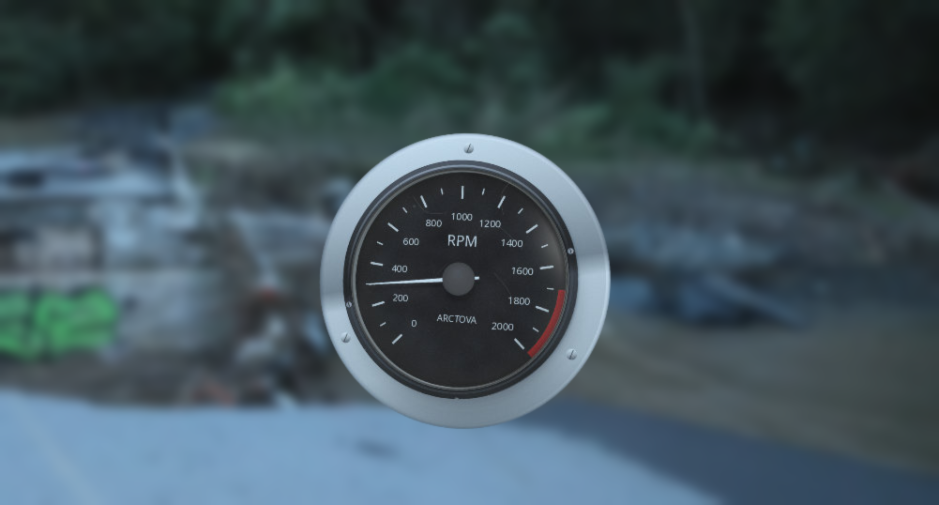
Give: 300 rpm
